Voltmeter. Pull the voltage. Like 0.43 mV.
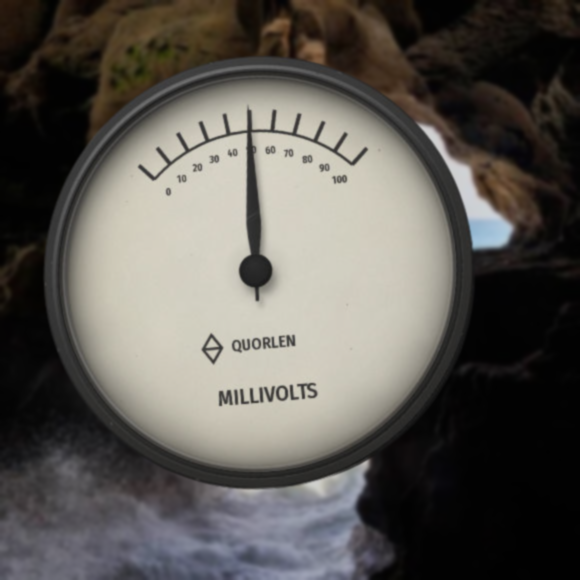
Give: 50 mV
